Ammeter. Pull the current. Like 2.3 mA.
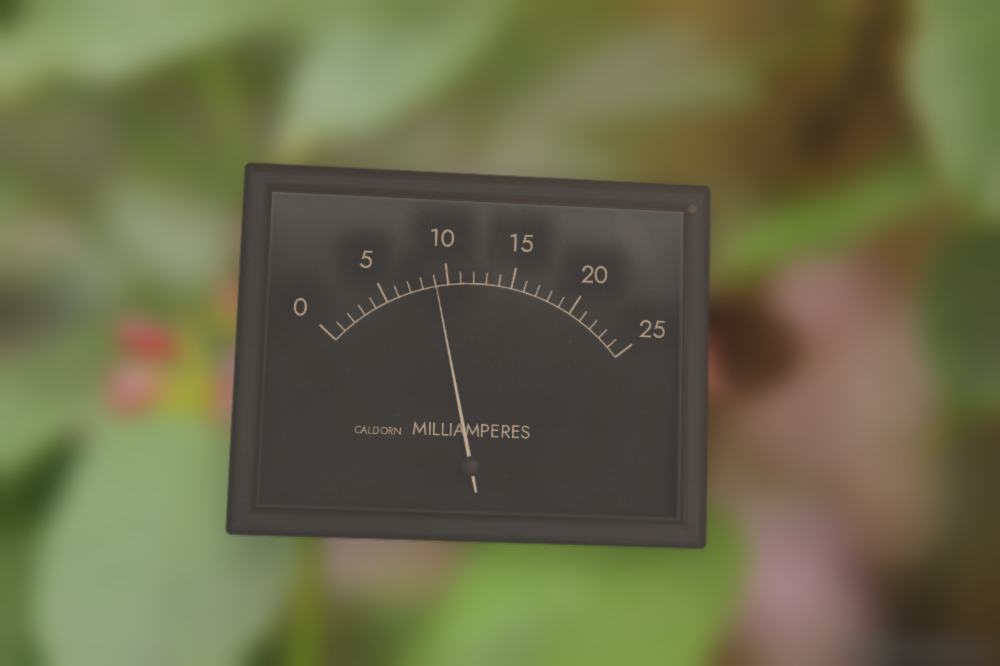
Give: 9 mA
